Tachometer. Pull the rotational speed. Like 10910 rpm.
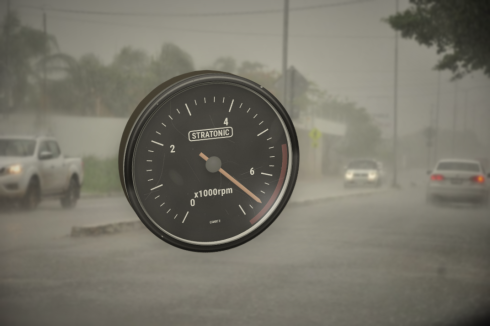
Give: 6600 rpm
